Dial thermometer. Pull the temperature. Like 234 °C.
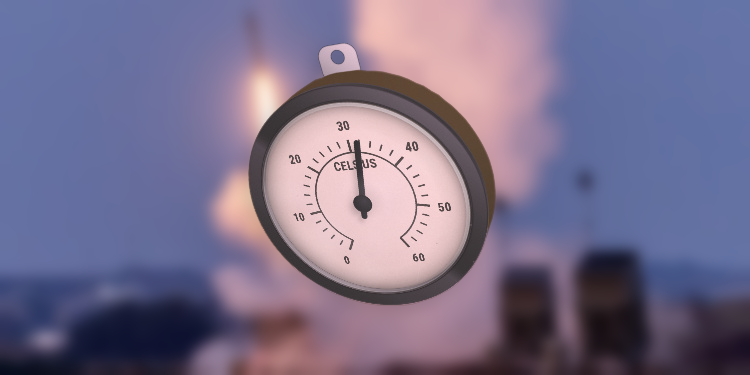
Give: 32 °C
